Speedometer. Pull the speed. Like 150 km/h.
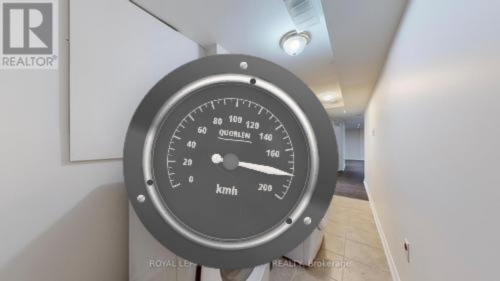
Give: 180 km/h
